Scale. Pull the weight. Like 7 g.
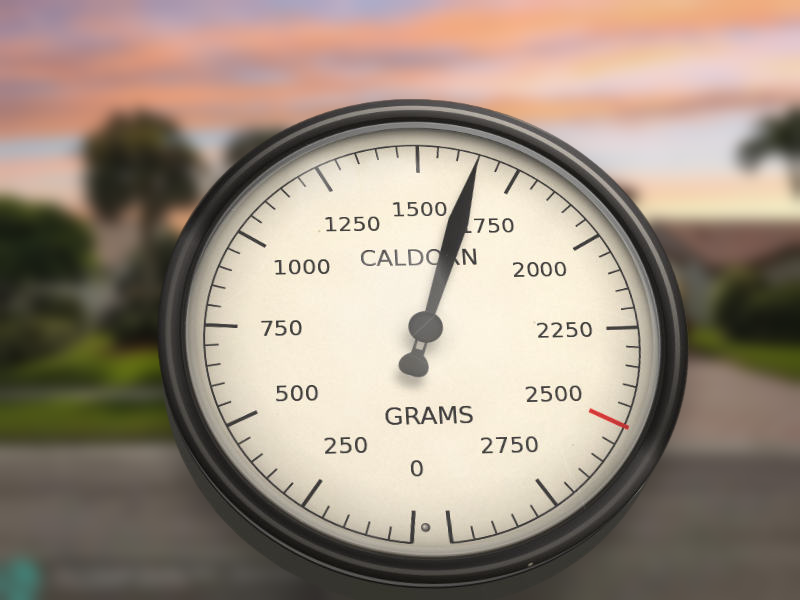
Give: 1650 g
